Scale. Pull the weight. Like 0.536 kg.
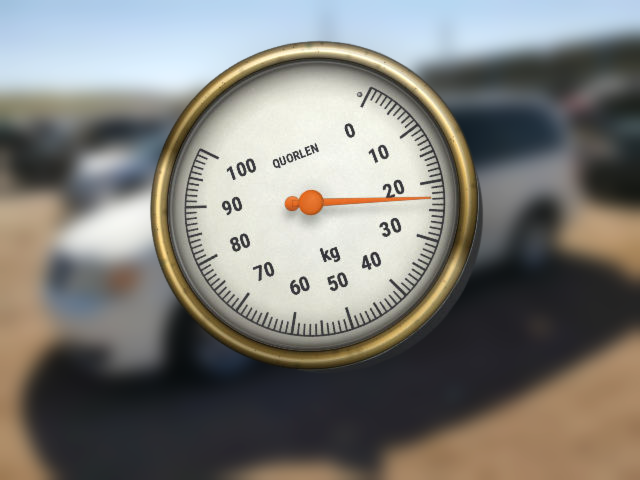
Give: 23 kg
